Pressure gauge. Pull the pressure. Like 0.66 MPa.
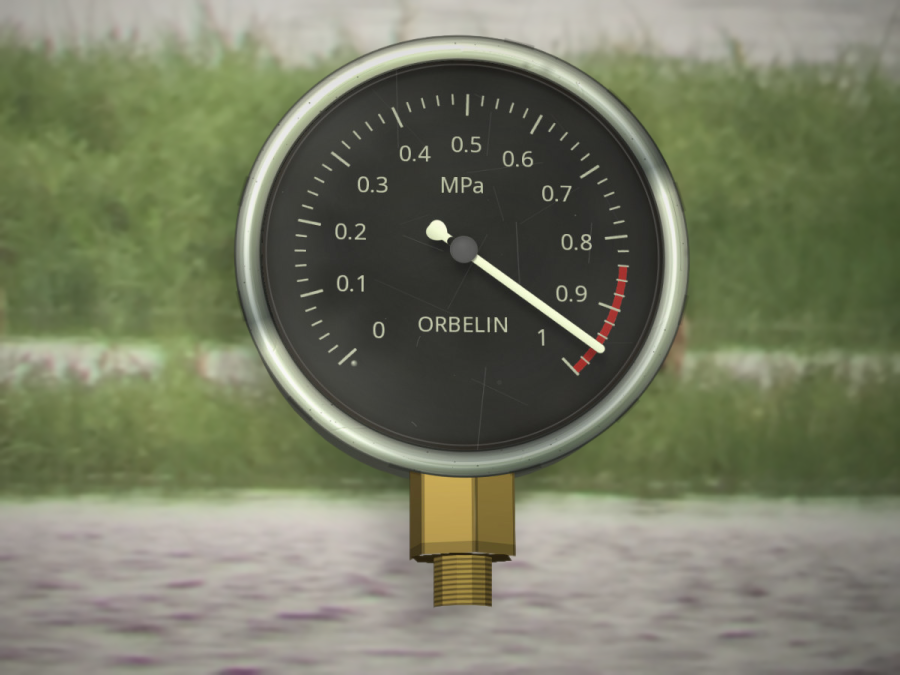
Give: 0.96 MPa
